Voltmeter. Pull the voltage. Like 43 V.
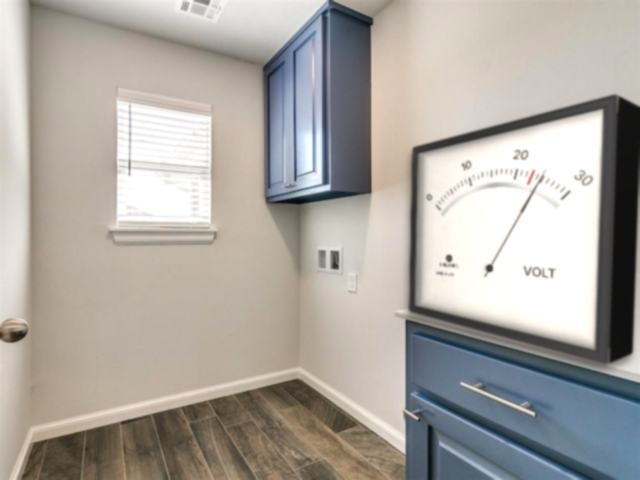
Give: 25 V
